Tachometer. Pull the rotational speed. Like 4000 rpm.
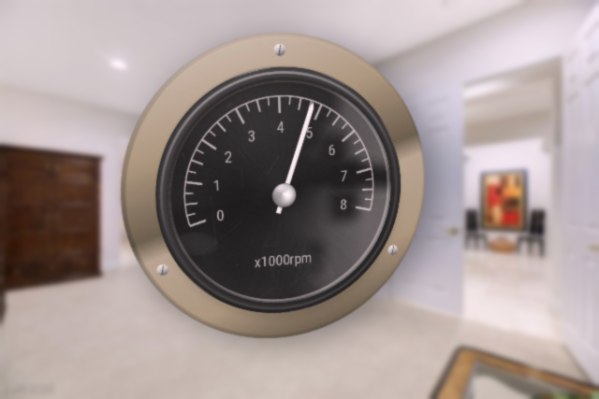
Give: 4750 rpm
